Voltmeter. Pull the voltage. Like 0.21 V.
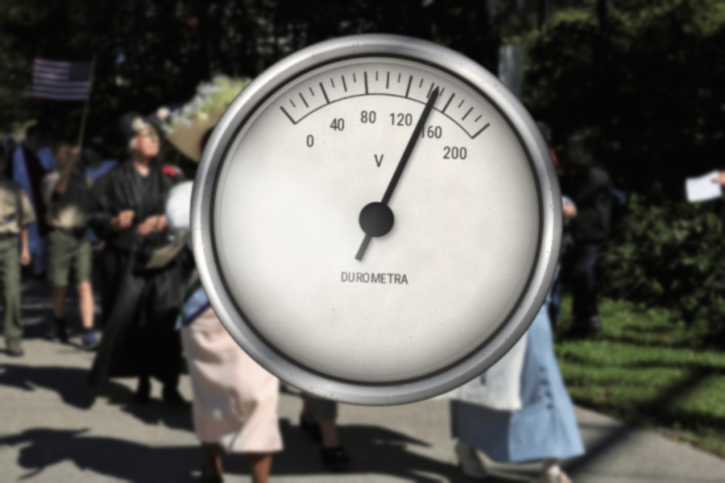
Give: 145 V
